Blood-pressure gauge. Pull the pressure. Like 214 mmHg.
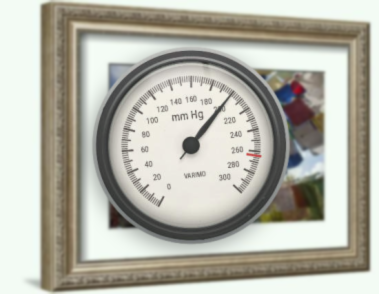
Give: 200 mmHg
